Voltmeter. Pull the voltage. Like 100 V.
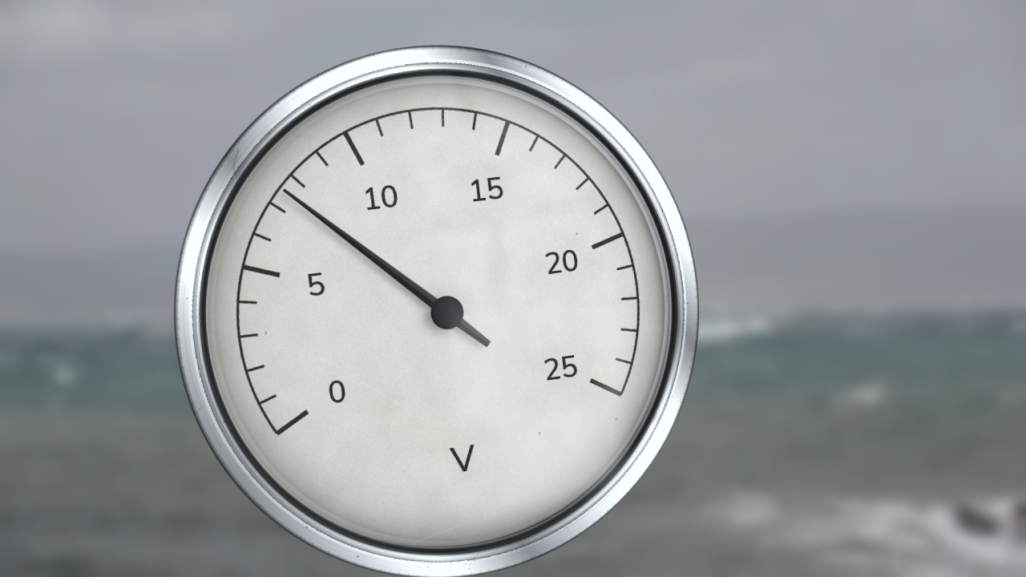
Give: 7.5 V
